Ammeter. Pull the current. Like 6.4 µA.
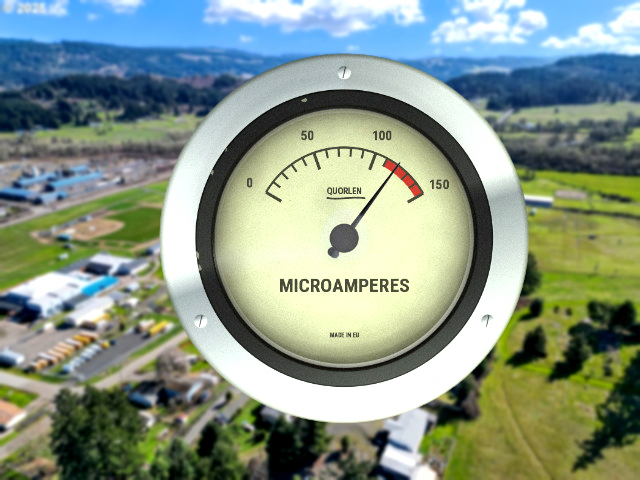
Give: 120 µA
